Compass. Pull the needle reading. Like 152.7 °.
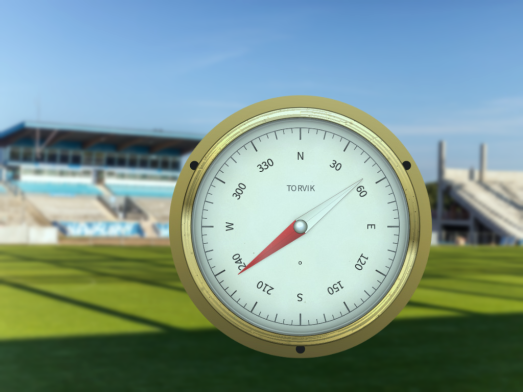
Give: 232.5 °
